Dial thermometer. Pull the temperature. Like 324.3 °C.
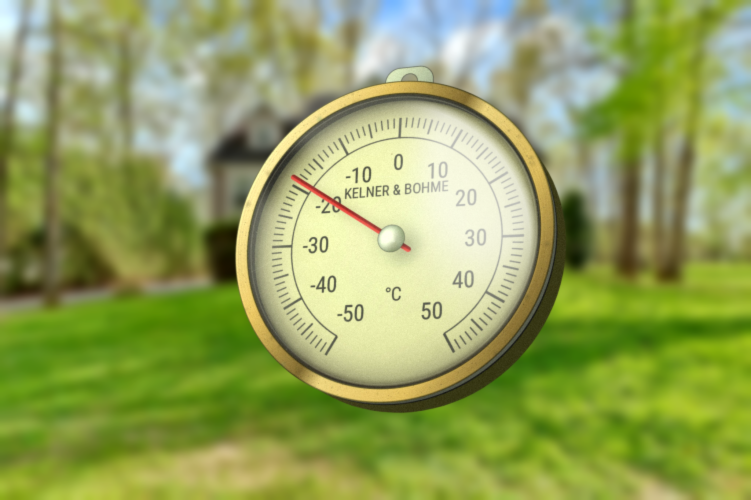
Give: -19 °C
